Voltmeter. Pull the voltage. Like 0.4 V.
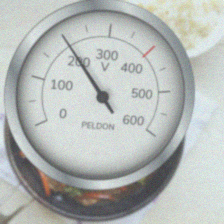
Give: 200 V
